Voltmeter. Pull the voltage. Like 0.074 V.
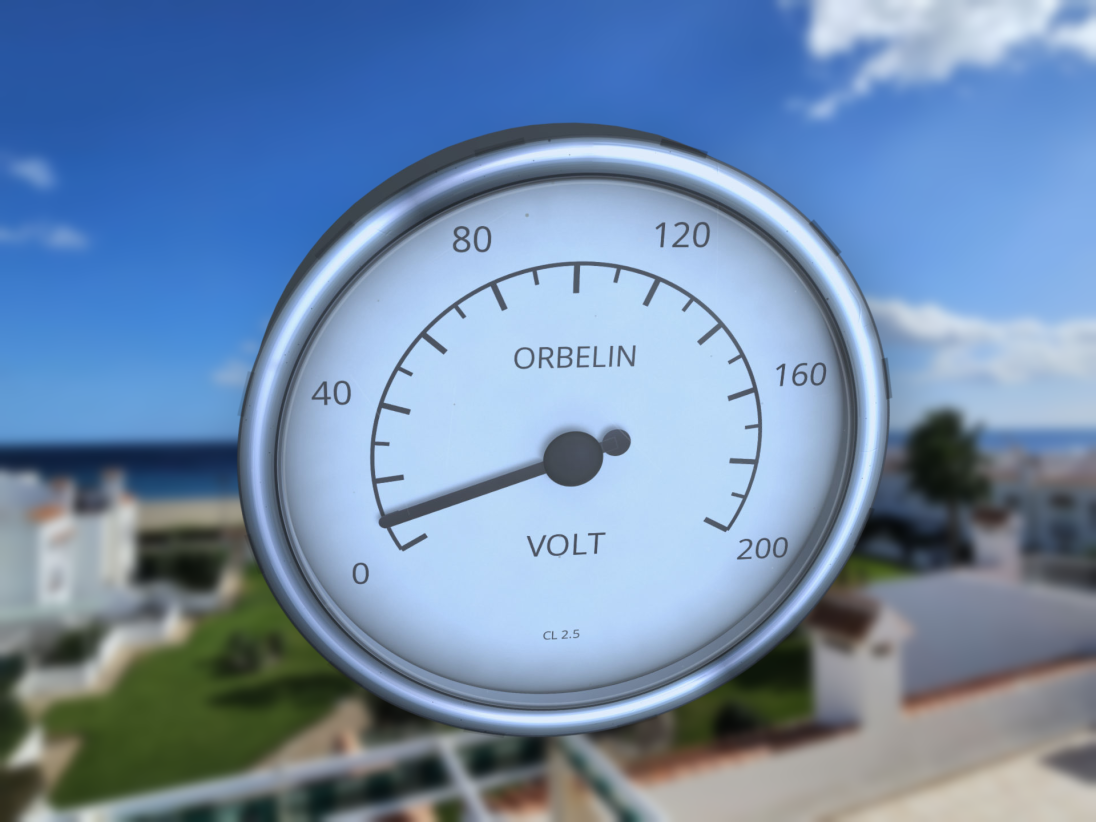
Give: 10 V
